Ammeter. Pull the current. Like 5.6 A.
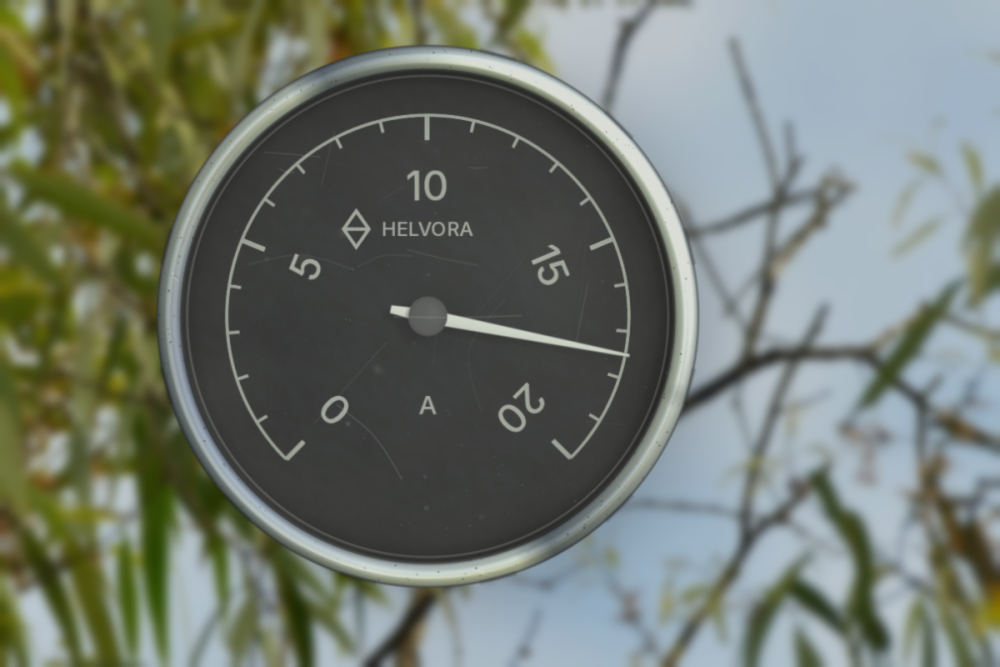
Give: 17.5 A
